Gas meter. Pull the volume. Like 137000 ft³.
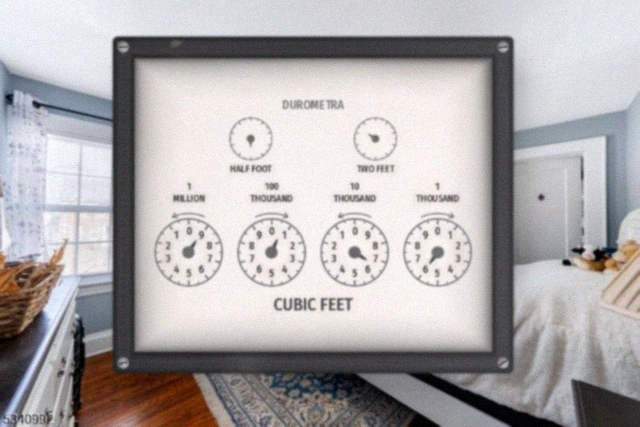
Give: 906600 ft³
